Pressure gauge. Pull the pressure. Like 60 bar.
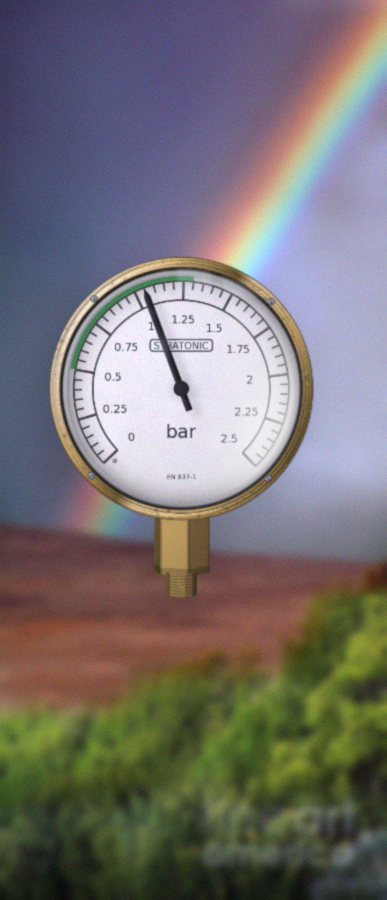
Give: 1.05 bar
